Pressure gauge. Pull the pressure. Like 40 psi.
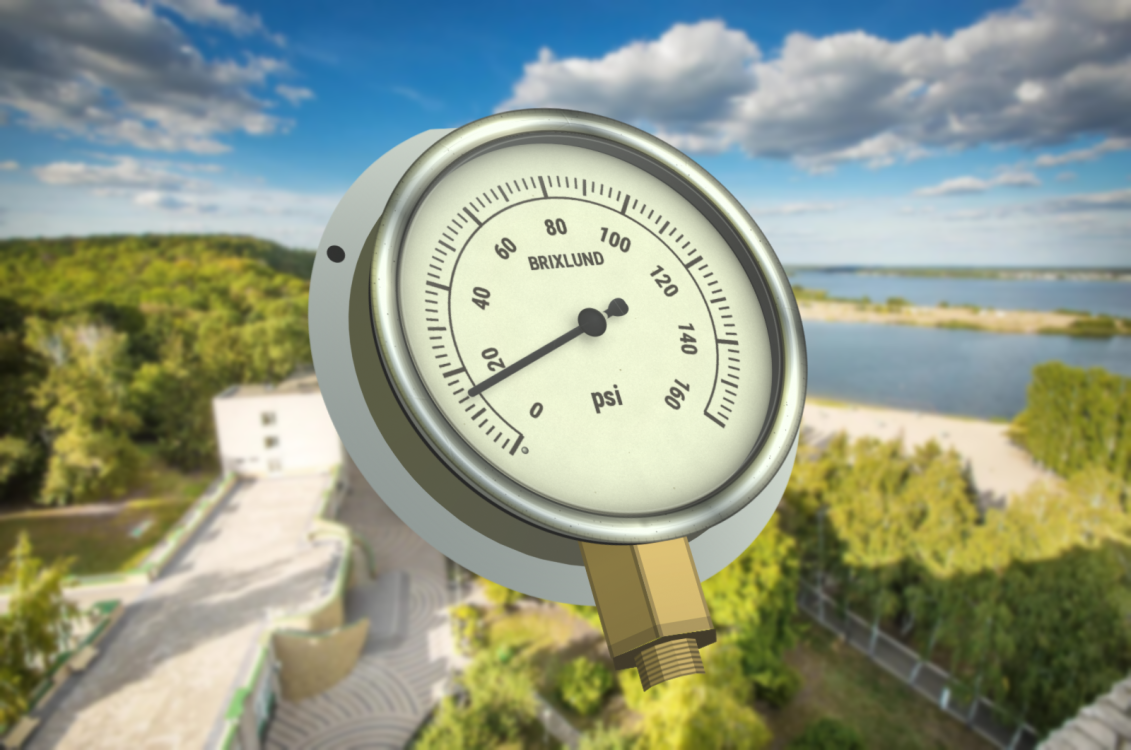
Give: 14 psi
